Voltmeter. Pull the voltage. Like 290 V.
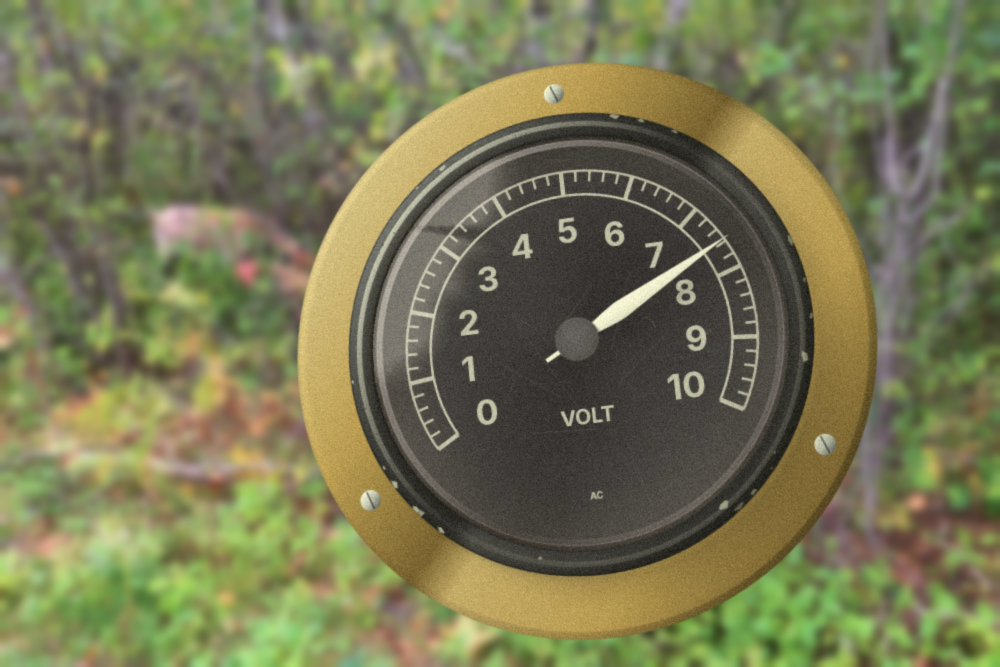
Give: 7.6 V
